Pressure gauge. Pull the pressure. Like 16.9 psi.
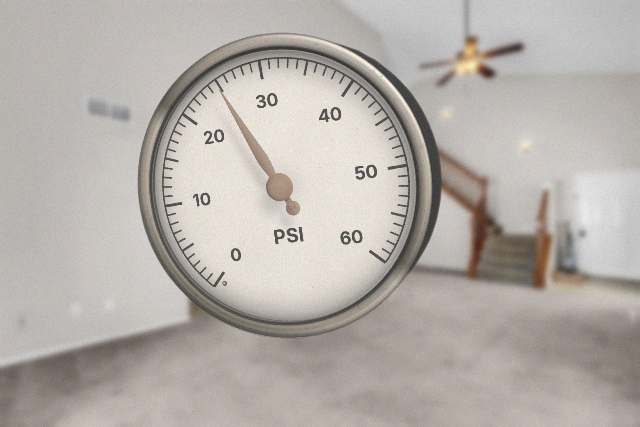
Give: 25 psi
